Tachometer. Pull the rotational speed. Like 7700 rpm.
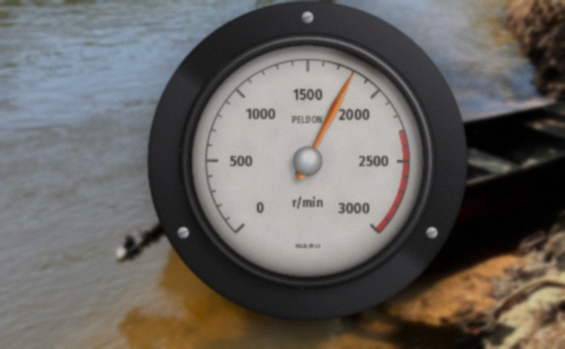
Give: 1800 rpm
